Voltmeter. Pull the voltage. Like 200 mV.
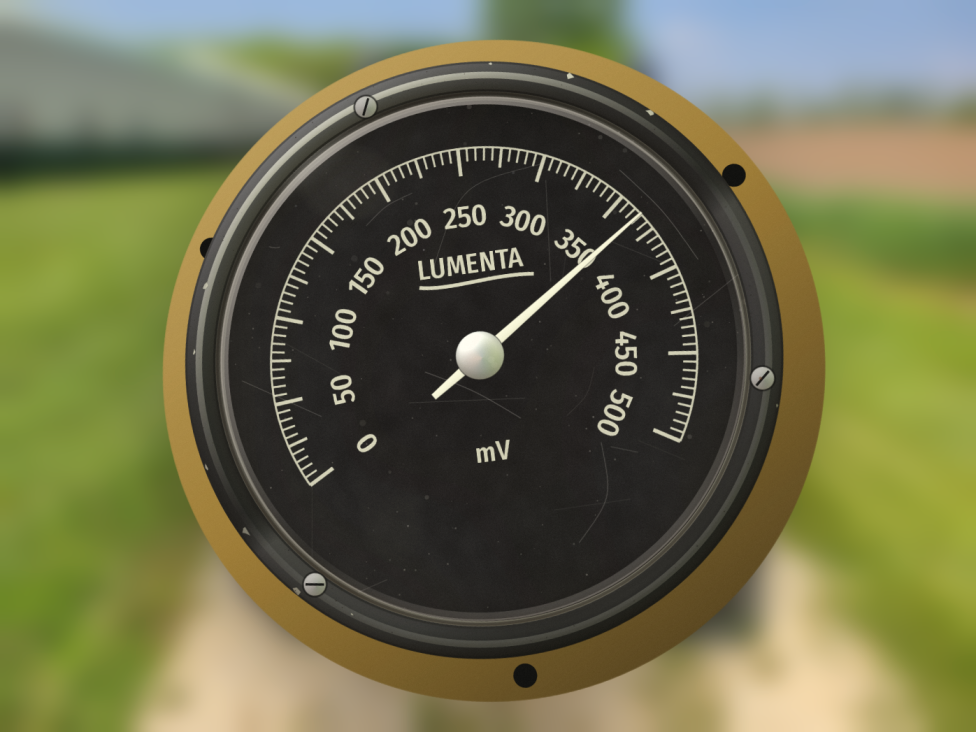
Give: 365 mV
